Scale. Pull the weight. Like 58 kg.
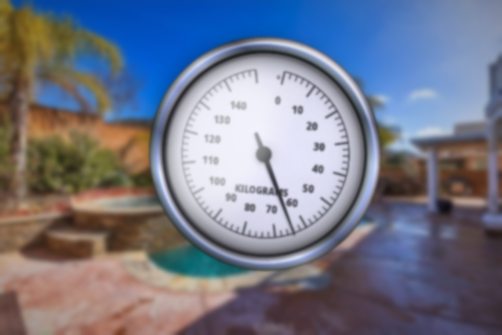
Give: 64 kg
